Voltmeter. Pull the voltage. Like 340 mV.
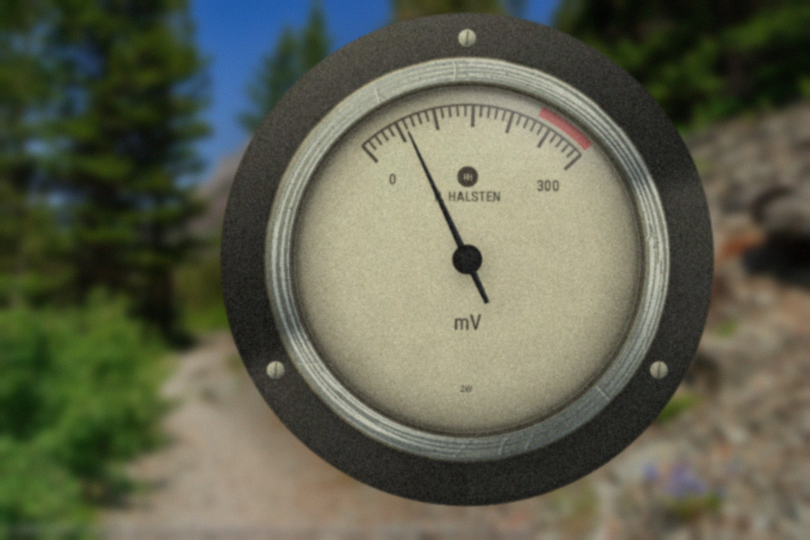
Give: 60 mV
